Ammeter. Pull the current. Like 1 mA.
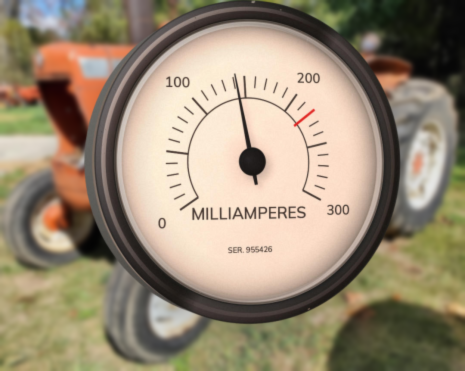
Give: 140 mA
